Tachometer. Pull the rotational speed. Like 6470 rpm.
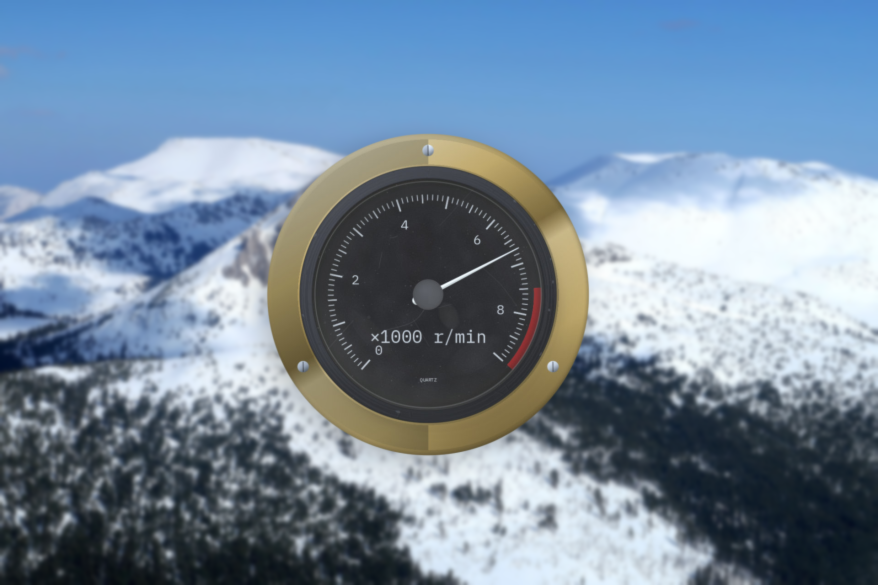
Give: 6700 rpm
